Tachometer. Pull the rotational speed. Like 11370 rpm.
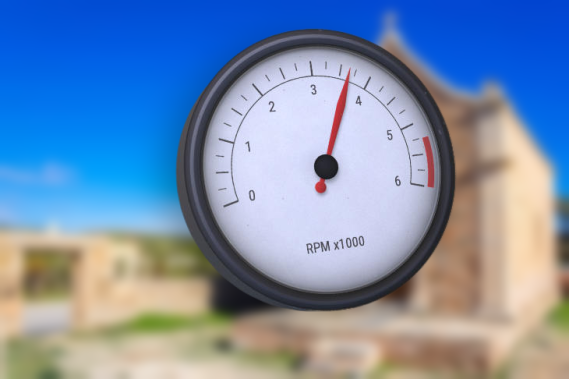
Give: 3625 rpm
